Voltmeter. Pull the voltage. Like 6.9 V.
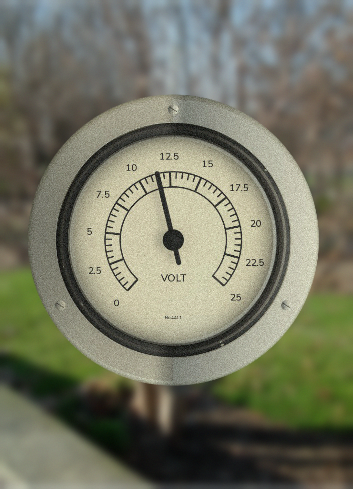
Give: 11.5 V
